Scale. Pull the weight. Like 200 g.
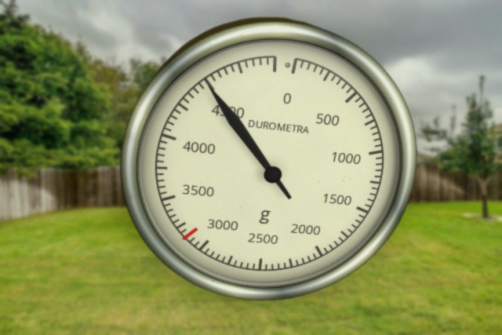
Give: 4500 g
